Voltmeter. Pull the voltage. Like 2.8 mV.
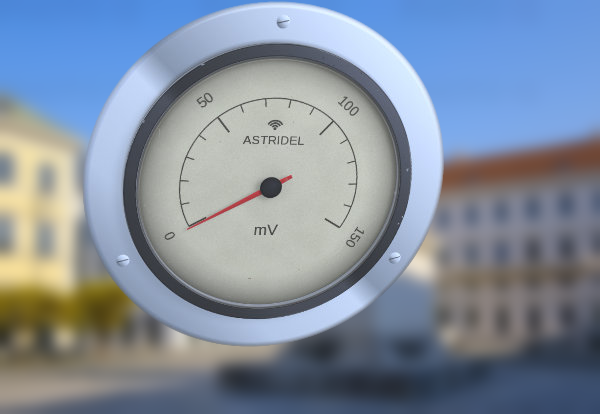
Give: 0 mV
